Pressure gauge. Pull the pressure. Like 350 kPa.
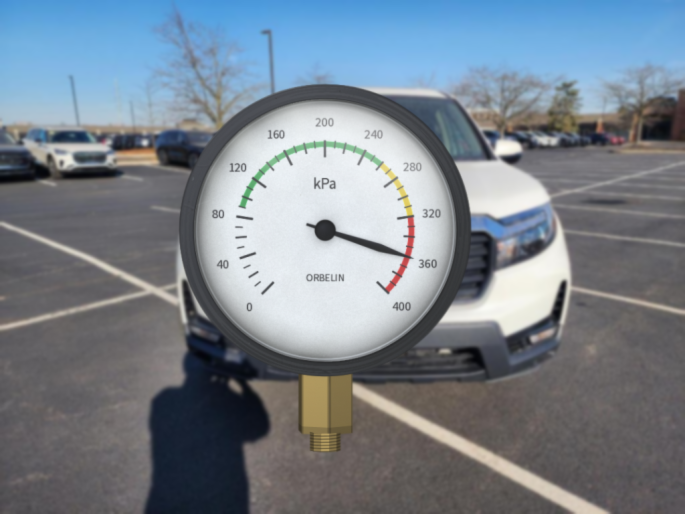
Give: 360 kPa
